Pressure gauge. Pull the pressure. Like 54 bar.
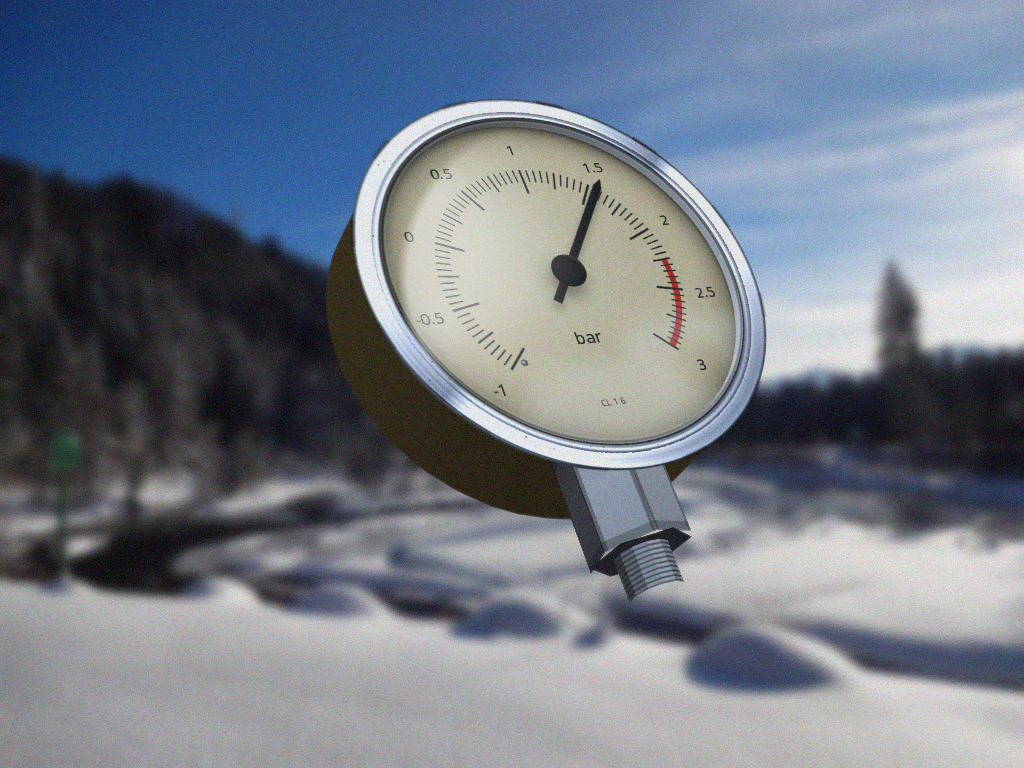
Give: 1.55 bar
